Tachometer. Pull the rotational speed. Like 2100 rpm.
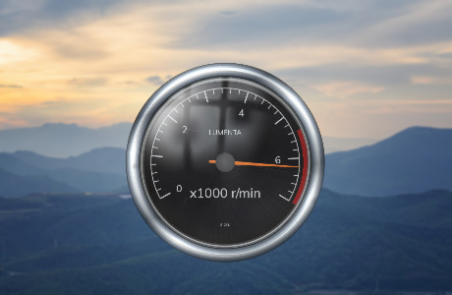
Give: 6200 rpm
